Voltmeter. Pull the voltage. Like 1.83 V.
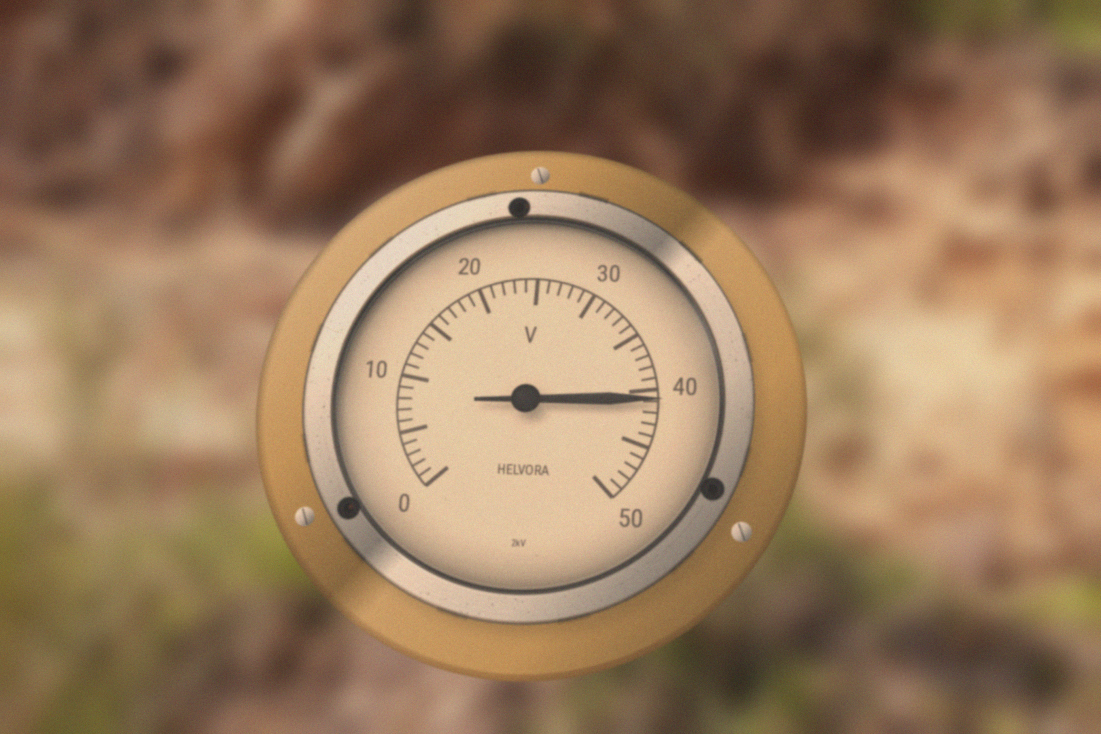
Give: 41 V
